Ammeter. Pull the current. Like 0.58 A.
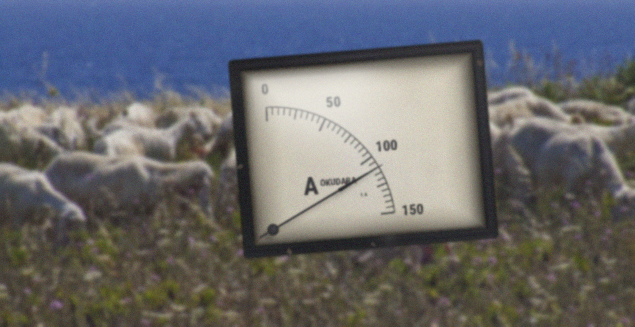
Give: 110 A
